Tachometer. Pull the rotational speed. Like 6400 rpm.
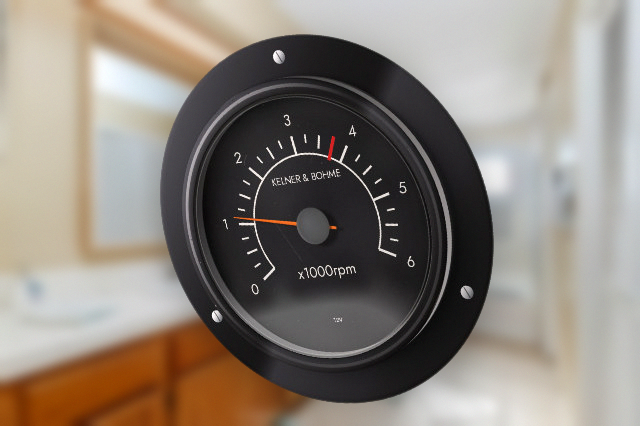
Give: 1125 rpm
